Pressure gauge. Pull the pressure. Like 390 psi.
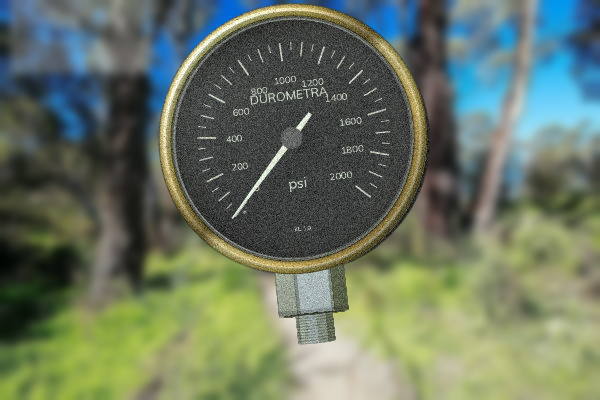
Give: 0 psi
